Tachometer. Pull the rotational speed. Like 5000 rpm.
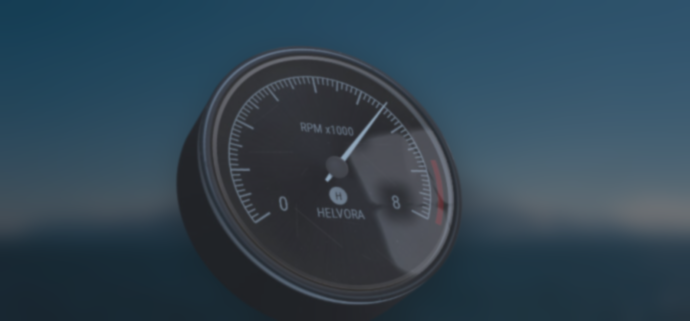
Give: 5500 rpm
